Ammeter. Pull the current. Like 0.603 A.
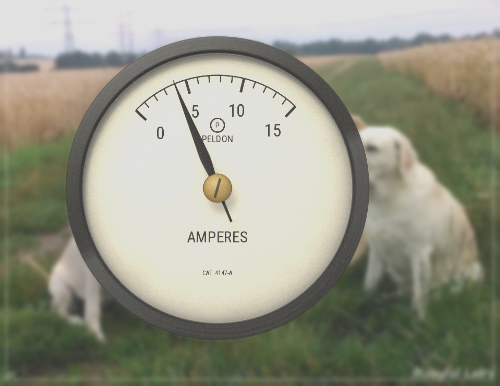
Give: 4 A
